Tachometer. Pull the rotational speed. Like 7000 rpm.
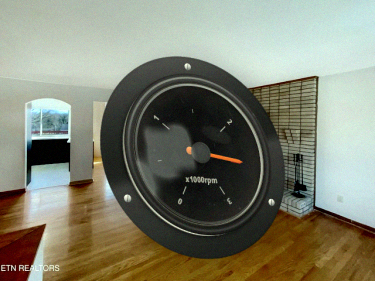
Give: 2500 rpm
